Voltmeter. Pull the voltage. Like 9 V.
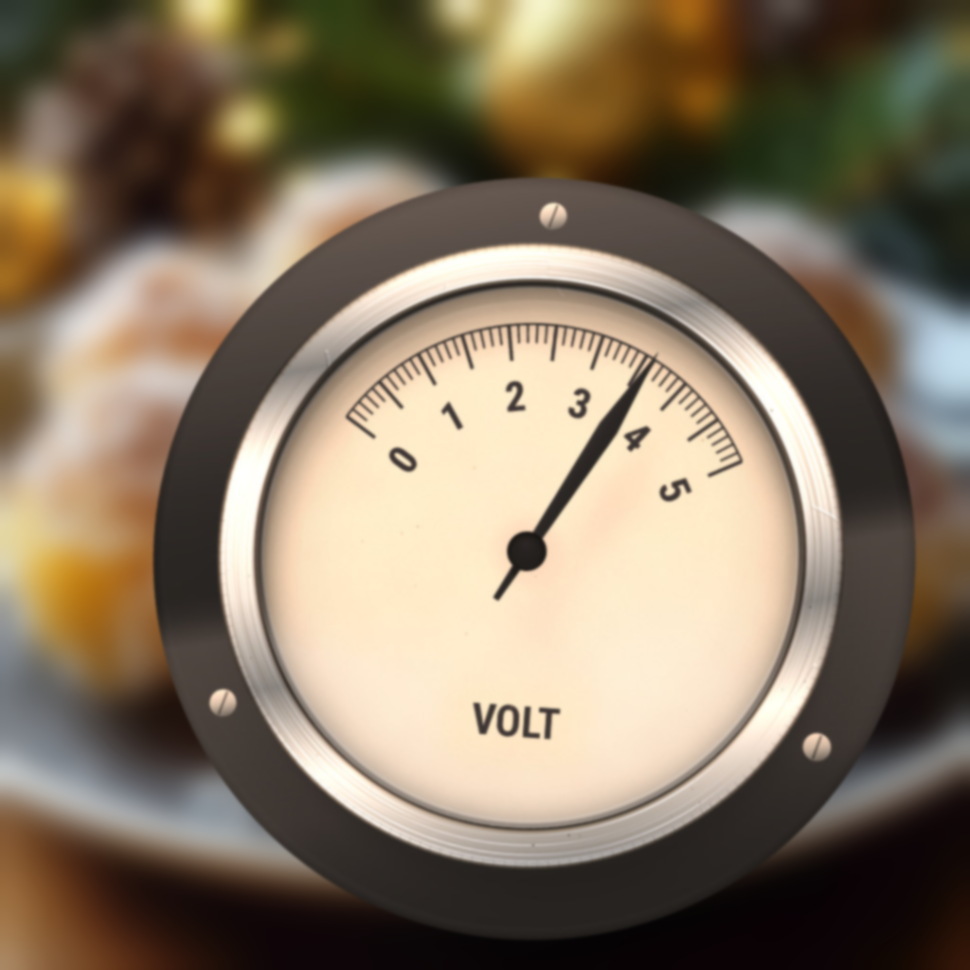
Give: 3.6 V
